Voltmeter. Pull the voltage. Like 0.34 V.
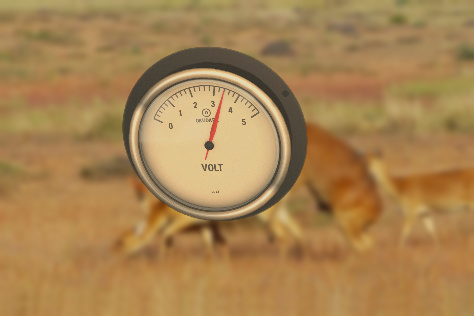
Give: 3.4 V
